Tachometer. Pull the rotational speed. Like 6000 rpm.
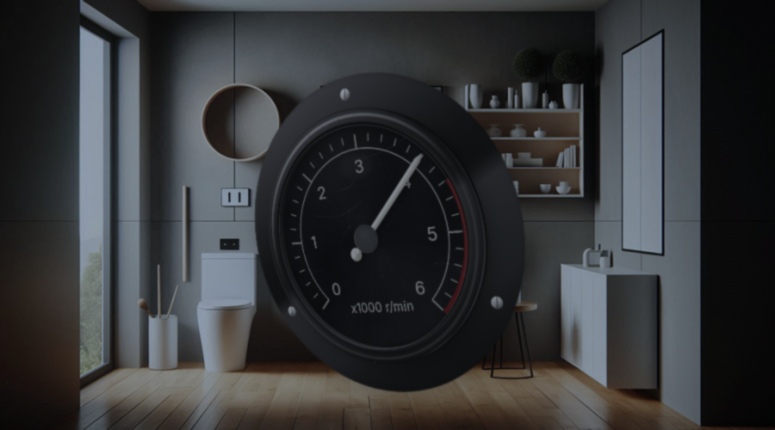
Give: 4000 rpm
